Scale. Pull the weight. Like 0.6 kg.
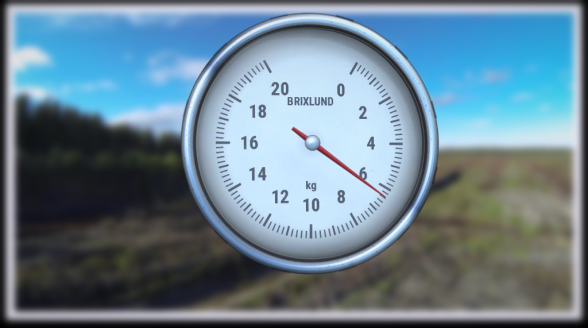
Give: 6.4 kg
